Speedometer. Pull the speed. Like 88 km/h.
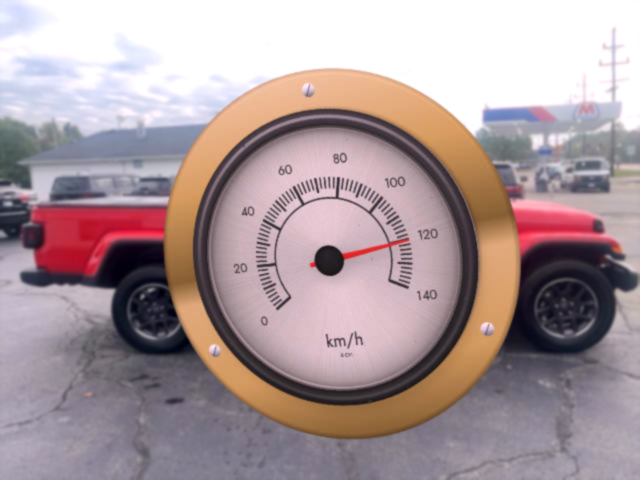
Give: 120 km/h
